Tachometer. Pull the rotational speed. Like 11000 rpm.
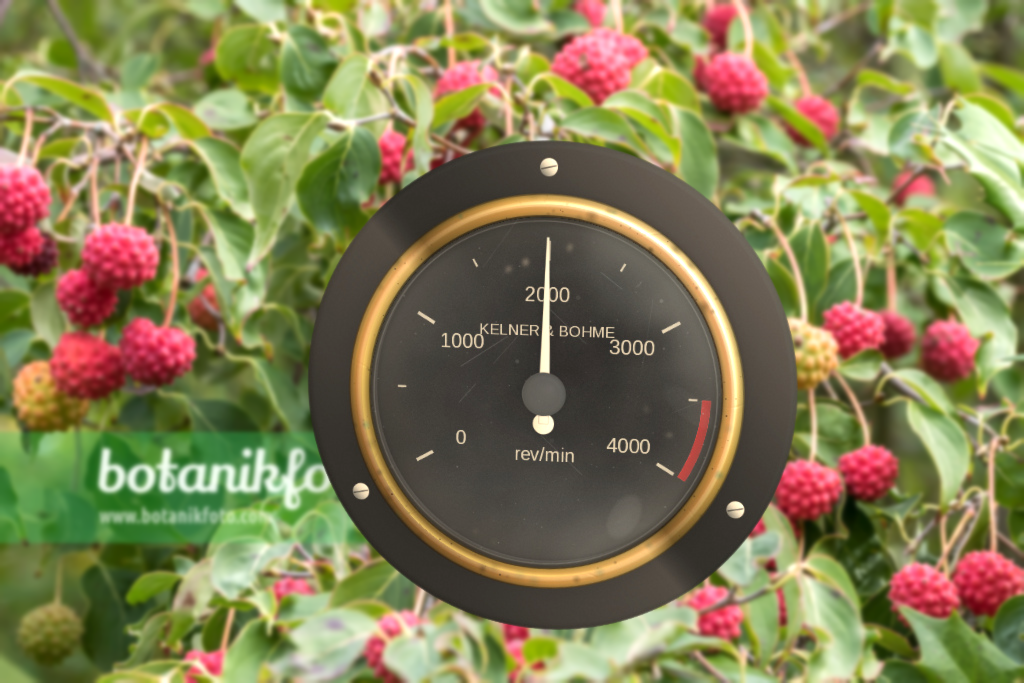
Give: 2000 rpm
